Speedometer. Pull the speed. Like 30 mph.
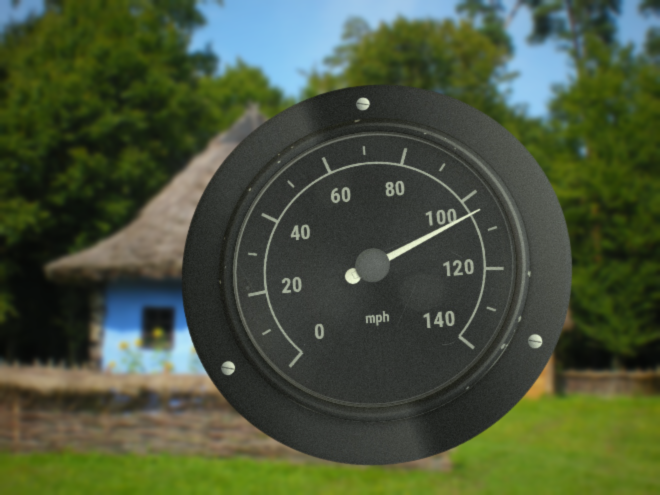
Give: 105 mph
